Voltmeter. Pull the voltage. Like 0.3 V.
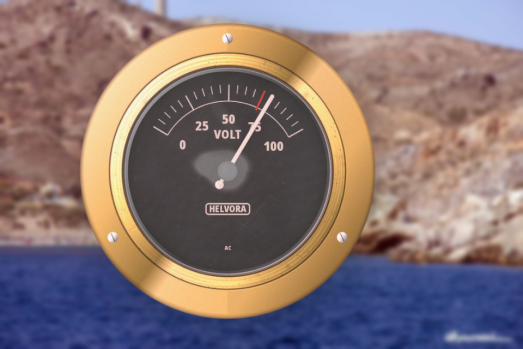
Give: 75 V
